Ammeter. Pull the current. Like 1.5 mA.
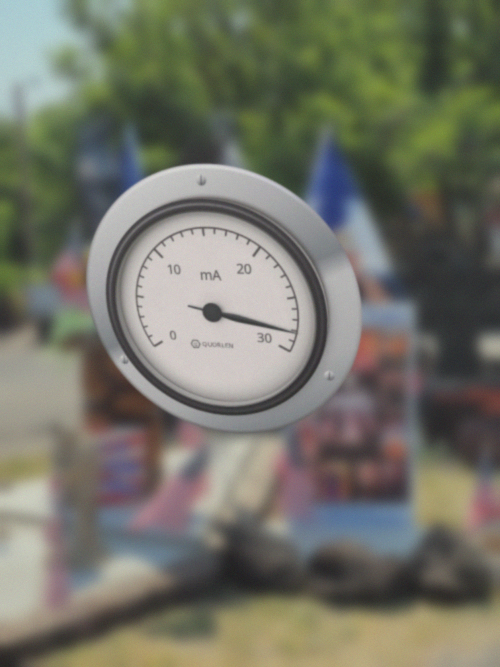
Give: 28 mA
